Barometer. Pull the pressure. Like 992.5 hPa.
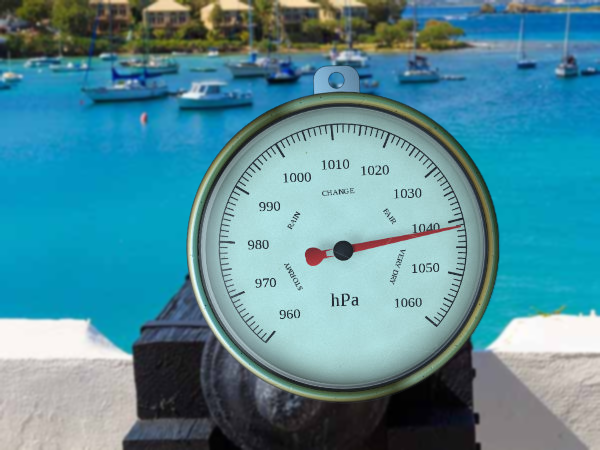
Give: 1041 hPa
